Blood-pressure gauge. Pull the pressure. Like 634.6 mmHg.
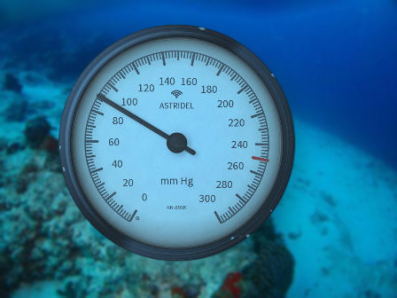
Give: 90 mmHg
